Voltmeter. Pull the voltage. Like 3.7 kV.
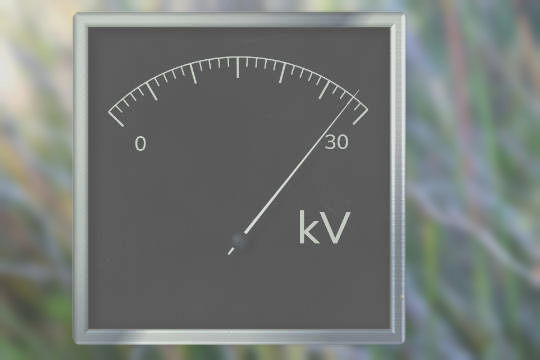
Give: 28 kV
